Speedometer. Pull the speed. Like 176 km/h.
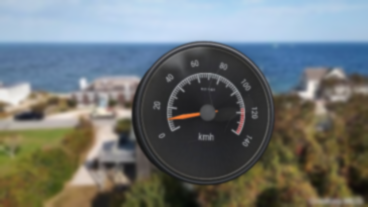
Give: 10 km/h
